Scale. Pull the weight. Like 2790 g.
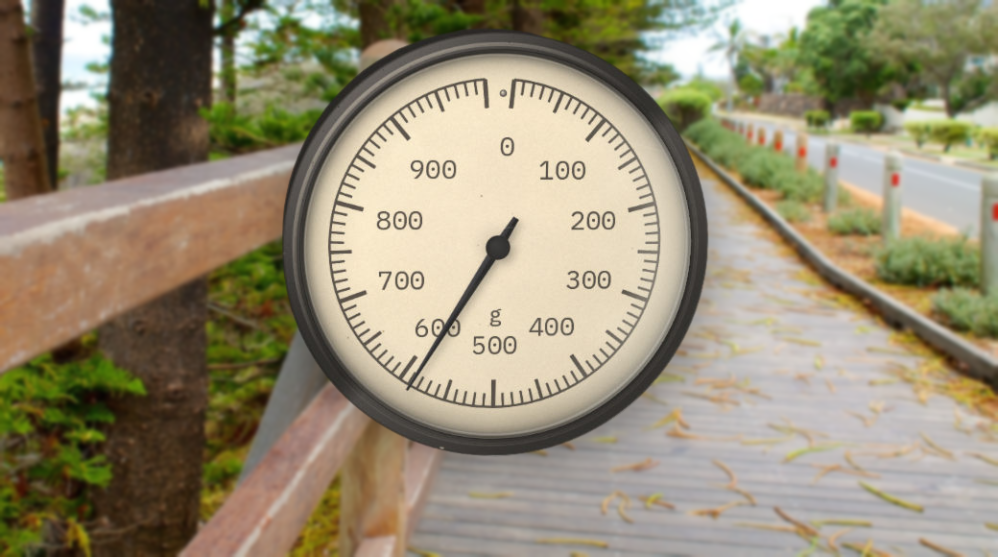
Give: 590 g
